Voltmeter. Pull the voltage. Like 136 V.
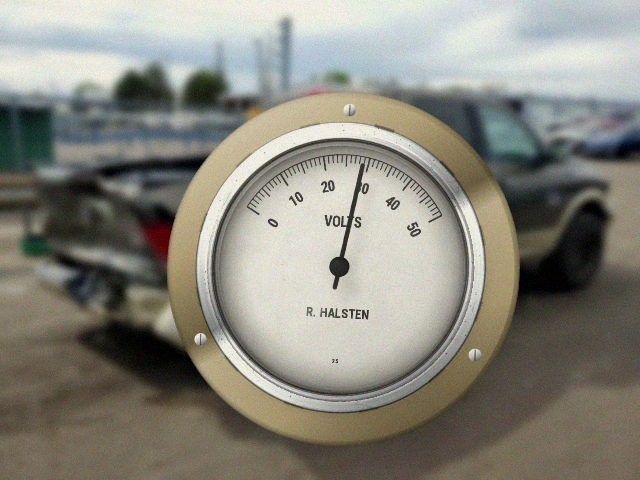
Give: 29 V
